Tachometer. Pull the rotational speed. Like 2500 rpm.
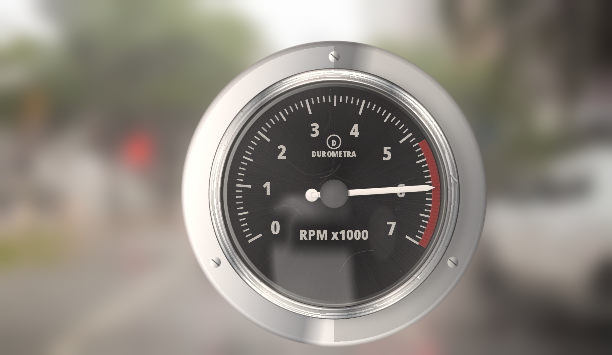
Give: 6000 rpm
